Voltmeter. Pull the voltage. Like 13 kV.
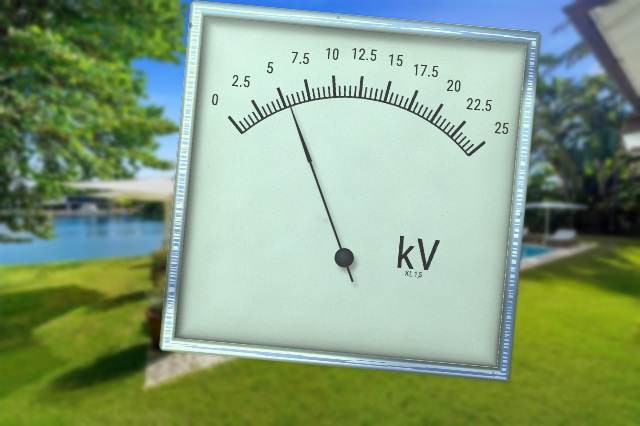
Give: 5.5 kV
